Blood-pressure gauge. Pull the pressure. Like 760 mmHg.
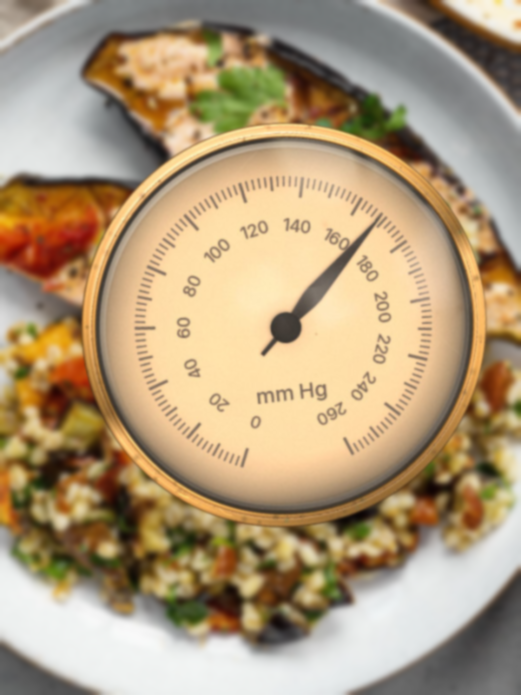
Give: 168 mmHg
